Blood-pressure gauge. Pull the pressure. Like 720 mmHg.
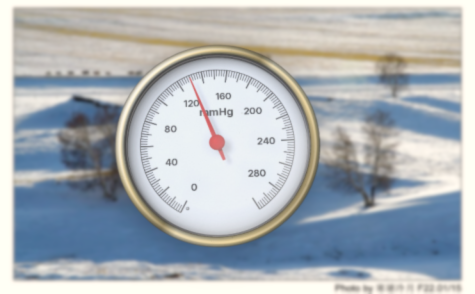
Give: 130 mmHg
